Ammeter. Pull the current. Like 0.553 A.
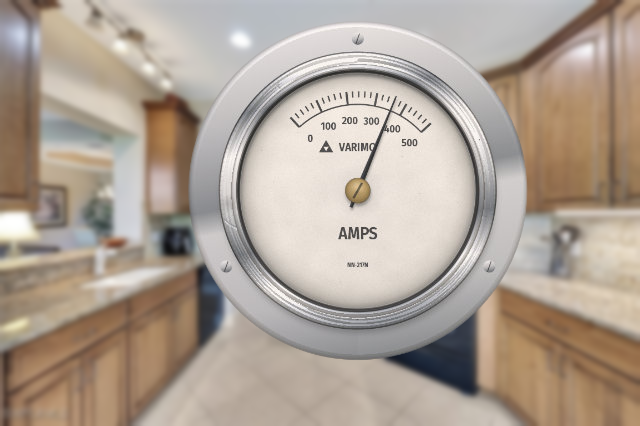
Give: 360 A
